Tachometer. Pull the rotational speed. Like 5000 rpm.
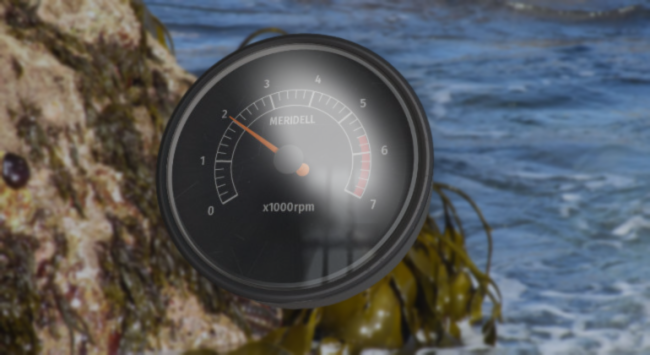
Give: 2000 rpm
